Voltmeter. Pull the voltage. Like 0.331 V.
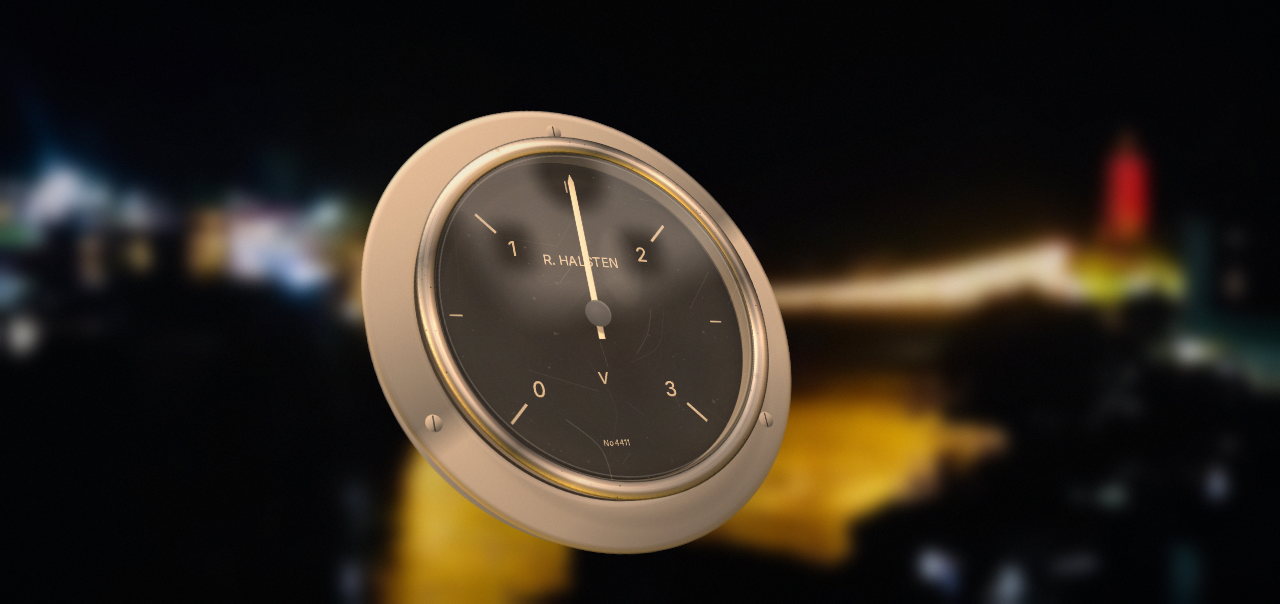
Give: 1.5 V
